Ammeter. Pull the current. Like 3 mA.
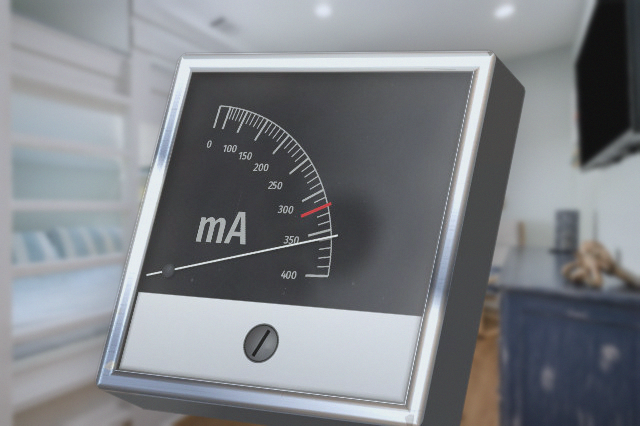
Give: 360 mA
